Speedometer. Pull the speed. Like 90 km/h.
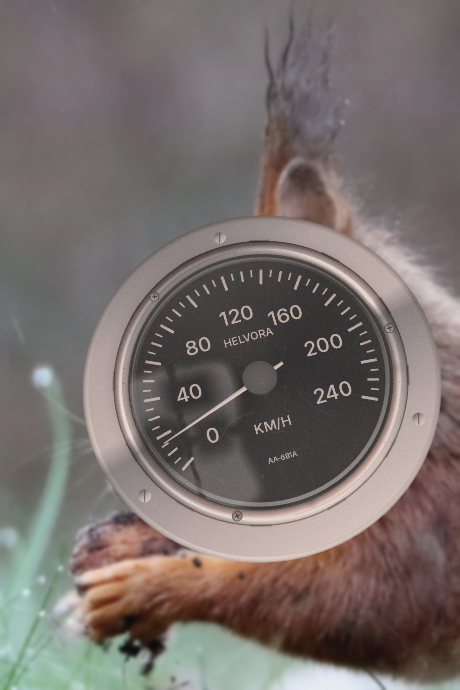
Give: 15 km/h
